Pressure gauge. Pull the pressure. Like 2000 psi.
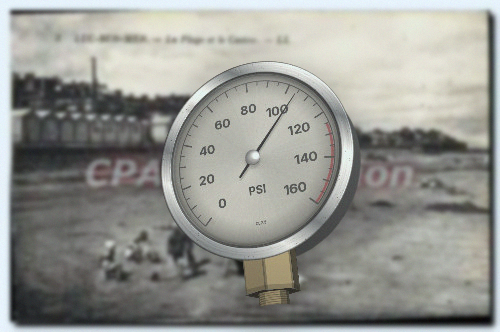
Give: 105 psi
